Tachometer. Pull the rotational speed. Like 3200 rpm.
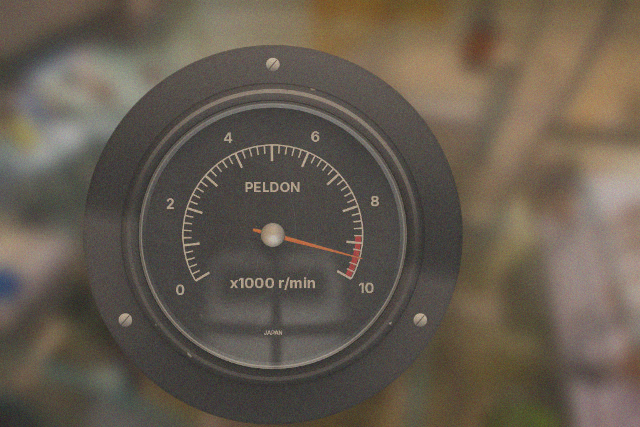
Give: 9400 rpm
